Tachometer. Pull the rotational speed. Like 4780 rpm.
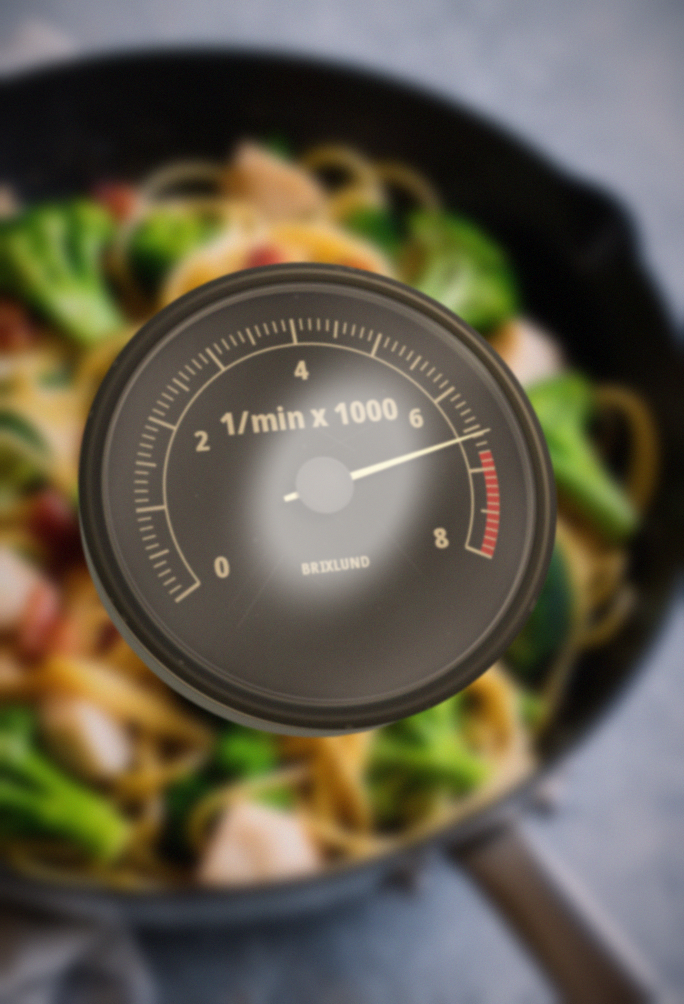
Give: 6600 rpm
